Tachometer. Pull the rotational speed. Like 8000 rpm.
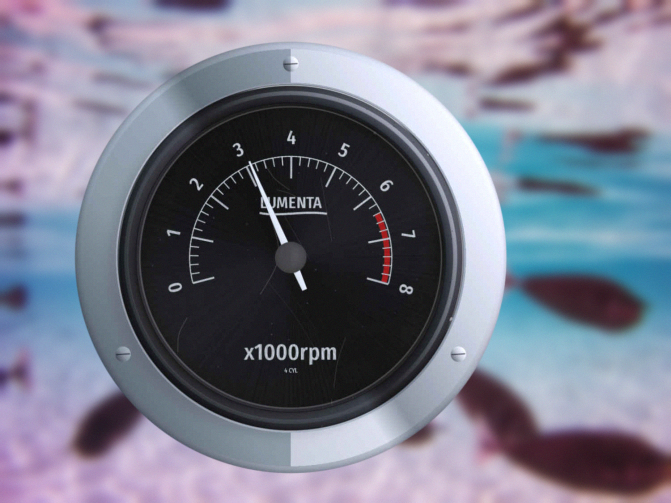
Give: 3100 rpm
